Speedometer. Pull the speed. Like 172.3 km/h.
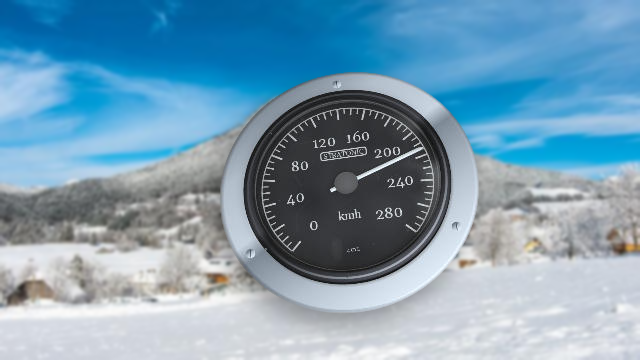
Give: 215 km/h
